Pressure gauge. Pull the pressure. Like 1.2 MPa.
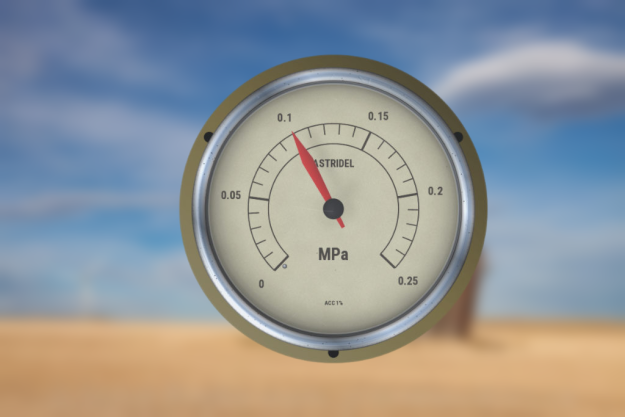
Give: 0.1 MPa
